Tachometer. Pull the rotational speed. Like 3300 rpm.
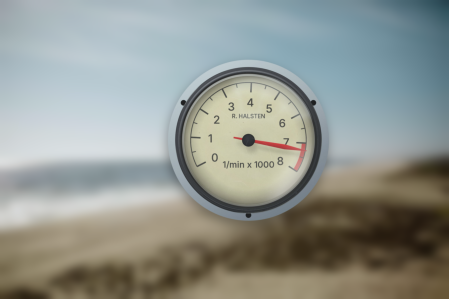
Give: 7250 rpm
